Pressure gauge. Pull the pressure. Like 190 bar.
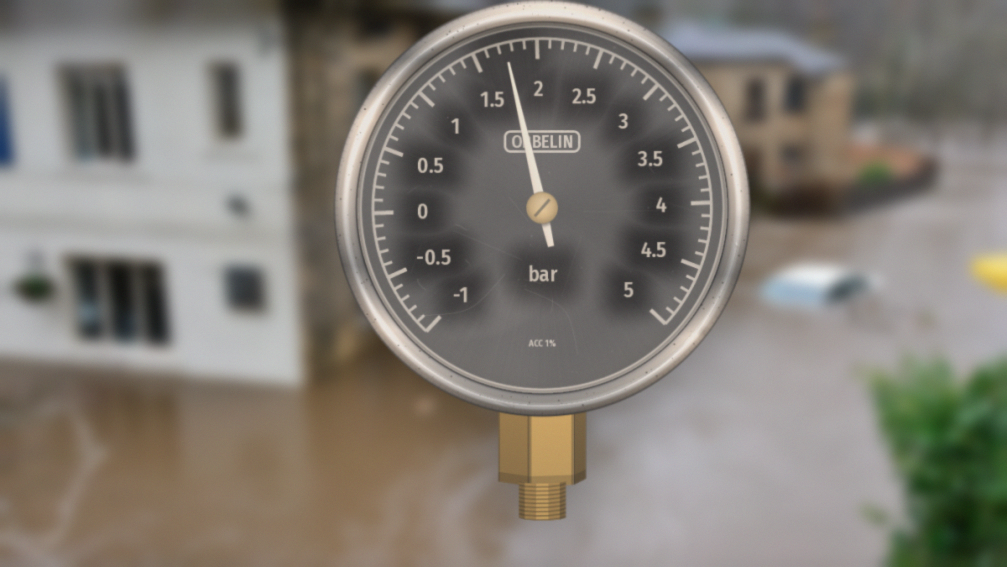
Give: 1.75 bar
